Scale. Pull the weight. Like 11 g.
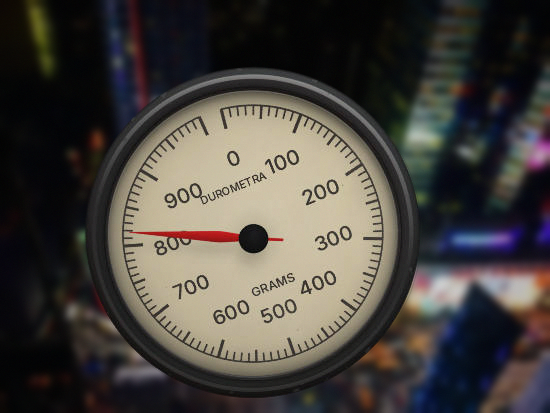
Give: 820 g
